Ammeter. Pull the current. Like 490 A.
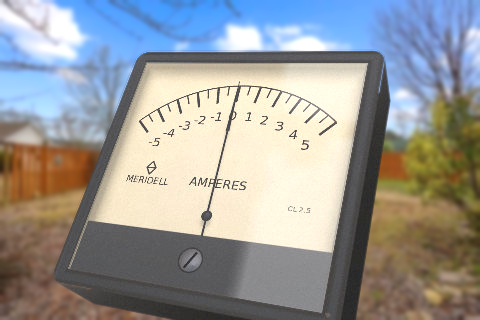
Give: 0 A
